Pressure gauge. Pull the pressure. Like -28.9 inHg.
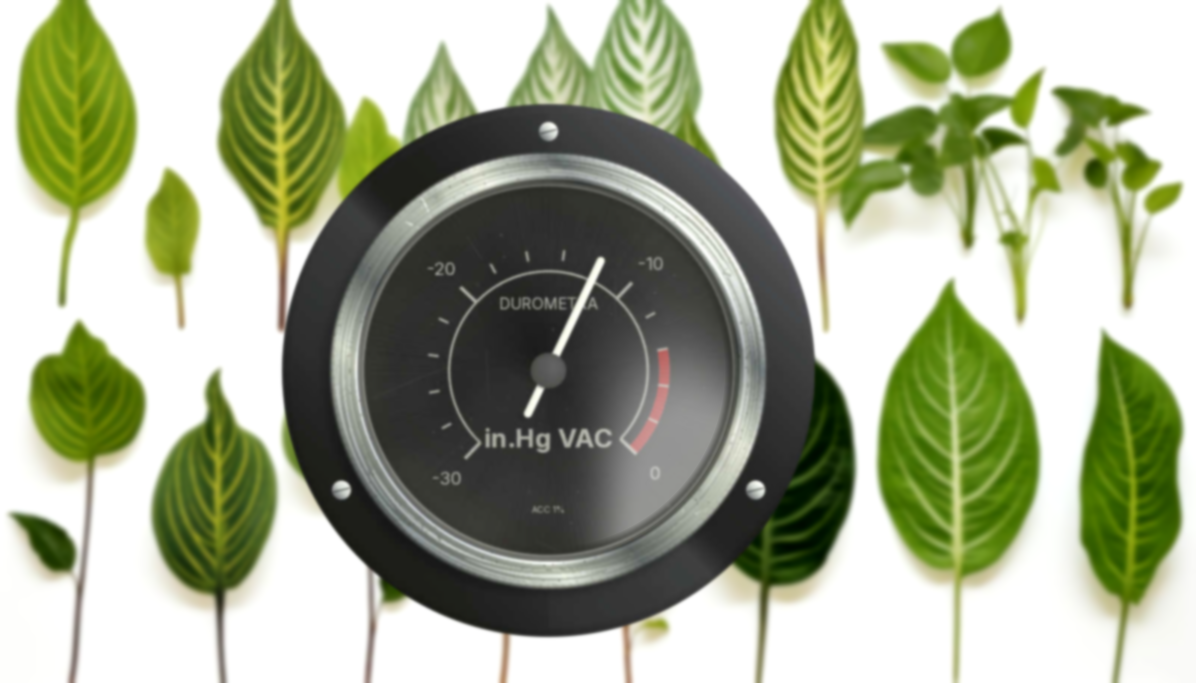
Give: -12 inHg
